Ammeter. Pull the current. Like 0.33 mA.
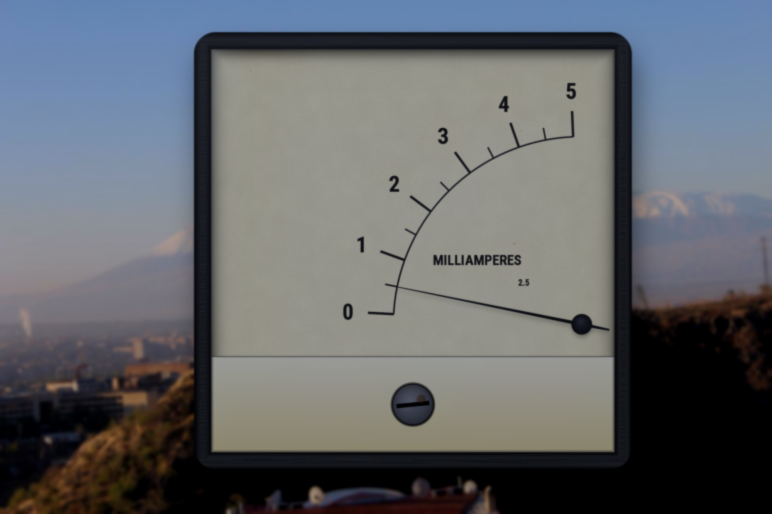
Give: 0.5 mA
